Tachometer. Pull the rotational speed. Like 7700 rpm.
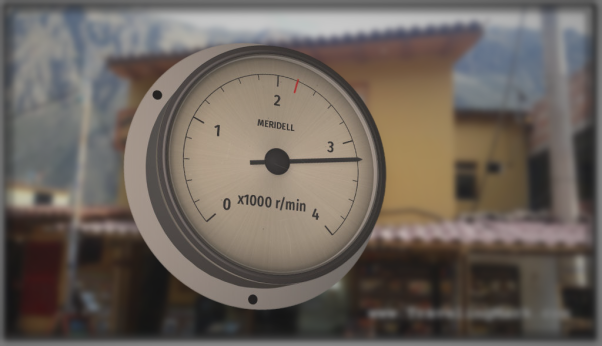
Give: 3200 rpm
